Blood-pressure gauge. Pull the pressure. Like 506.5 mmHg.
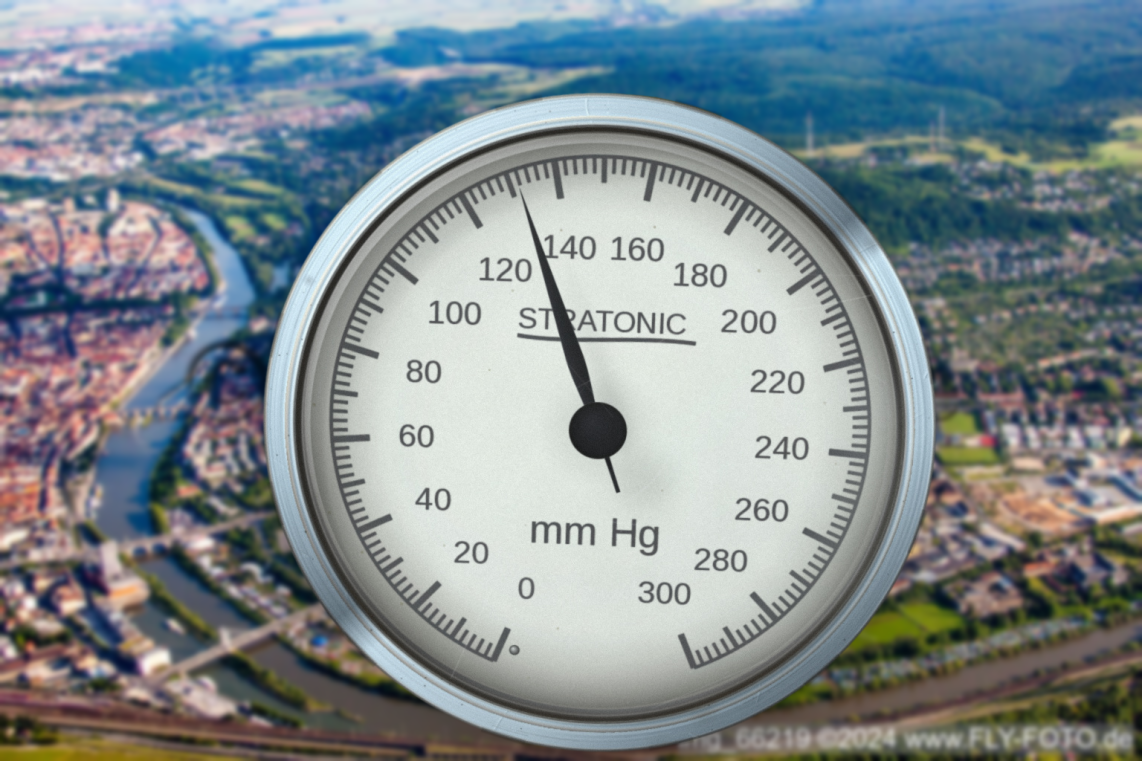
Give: 132 mmHg
